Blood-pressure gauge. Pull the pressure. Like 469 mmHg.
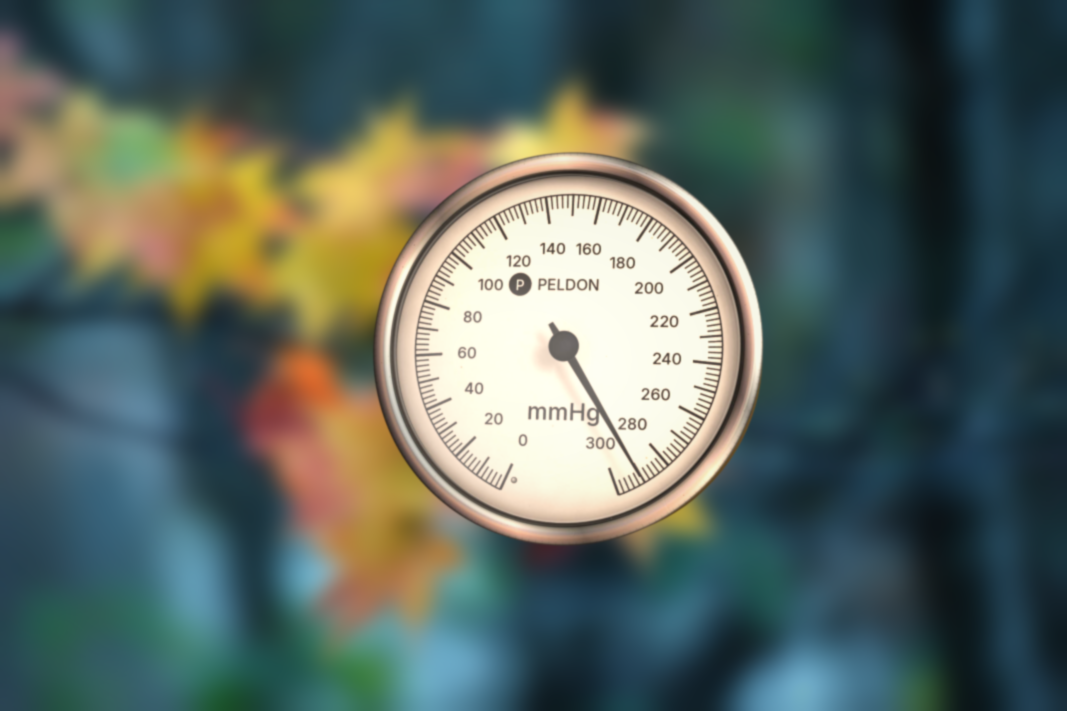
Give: 290 mmHg
